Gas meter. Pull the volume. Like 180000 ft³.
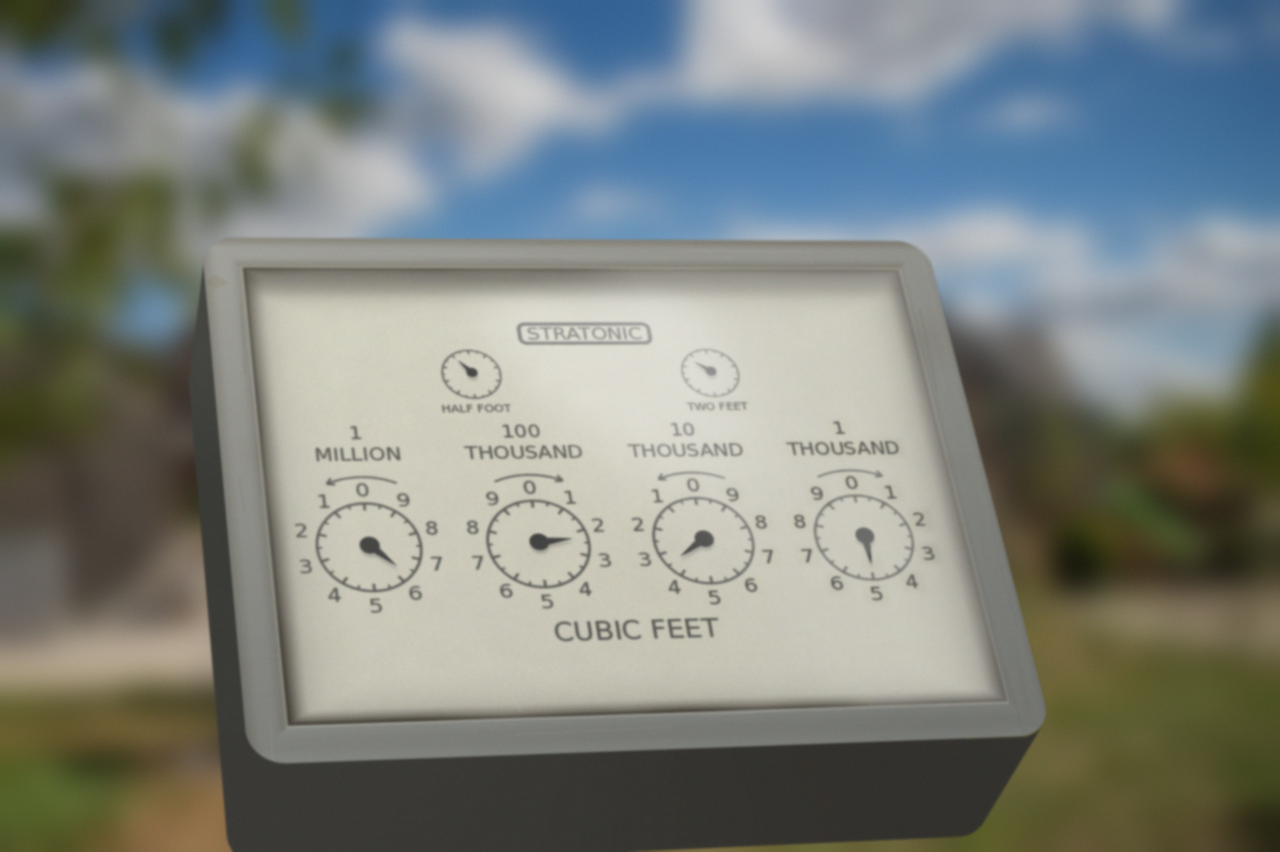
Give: 623500 ft³
